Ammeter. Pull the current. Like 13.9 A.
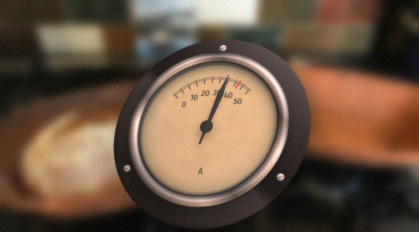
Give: 35 A
